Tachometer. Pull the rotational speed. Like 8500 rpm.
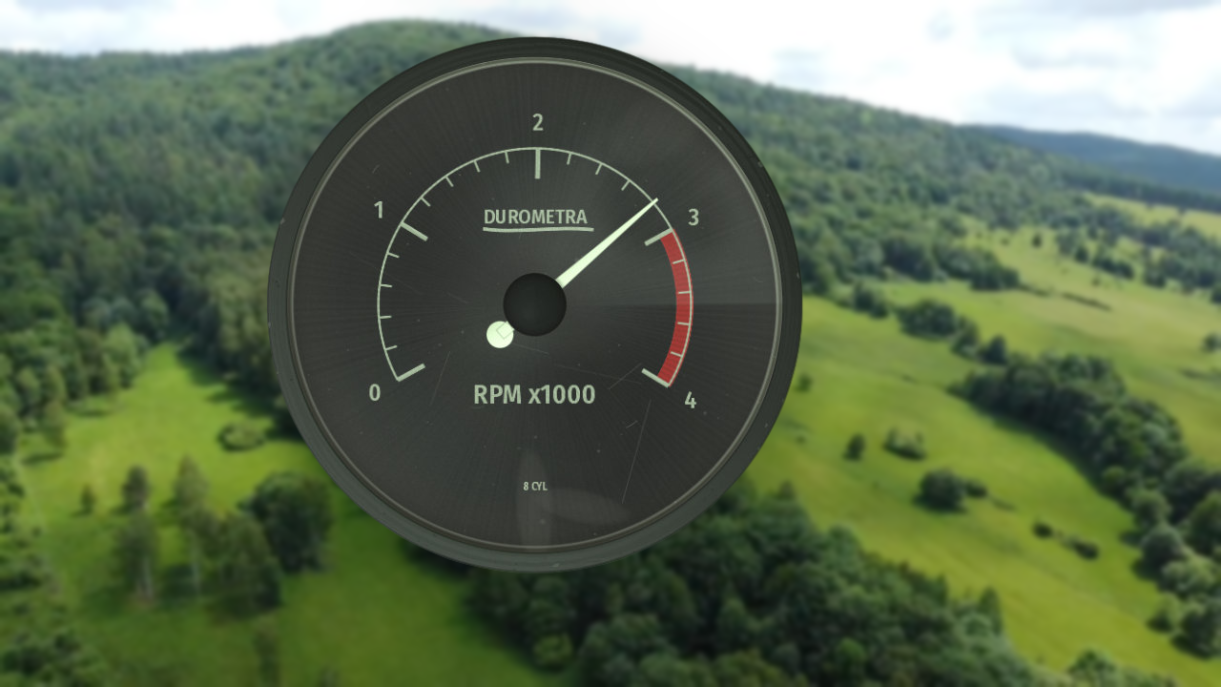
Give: 2800 rpm
